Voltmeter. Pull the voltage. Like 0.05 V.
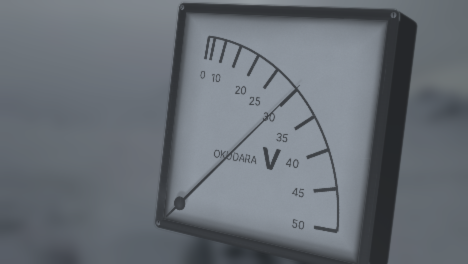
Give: 30 V
